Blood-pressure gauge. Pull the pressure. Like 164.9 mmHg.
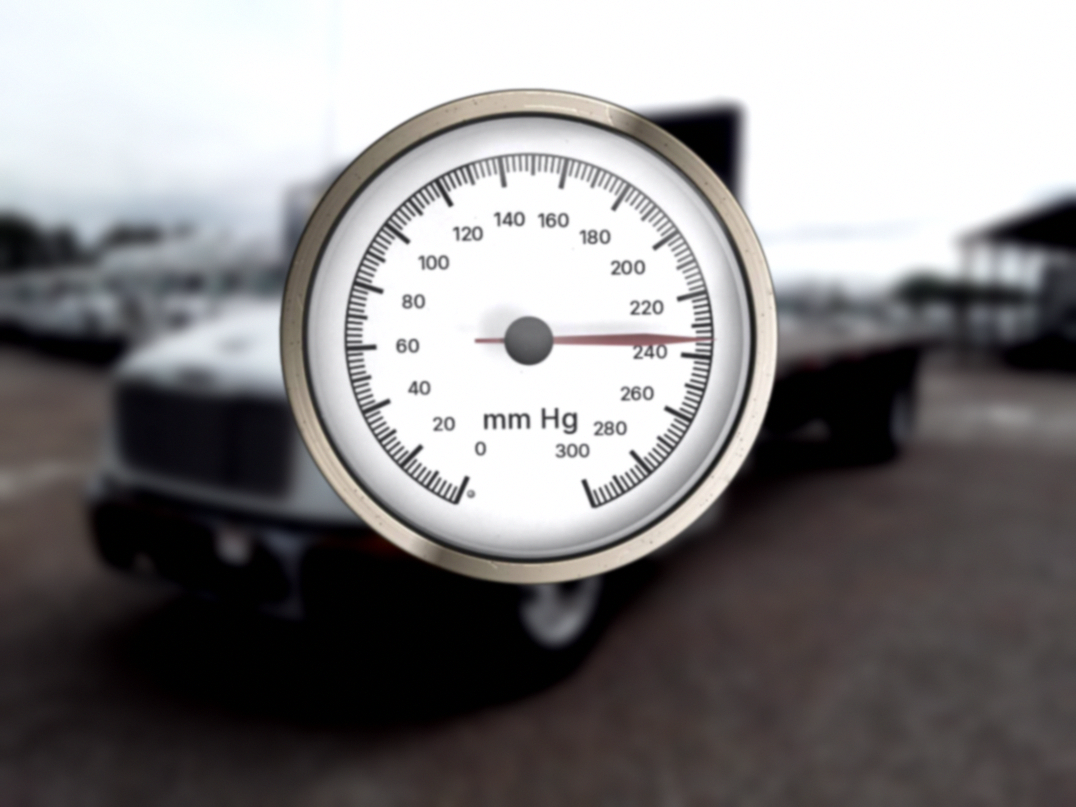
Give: 234 mmHg
